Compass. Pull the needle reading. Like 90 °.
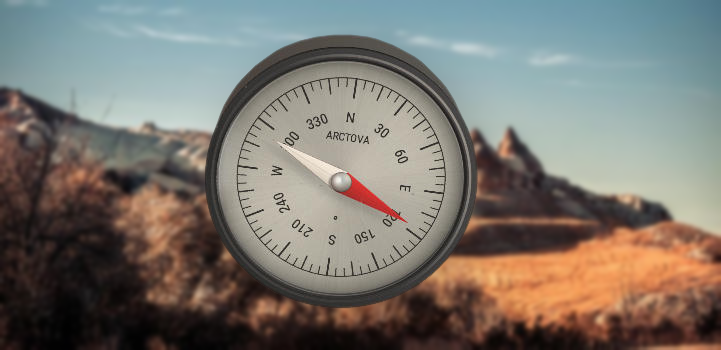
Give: 115 °
